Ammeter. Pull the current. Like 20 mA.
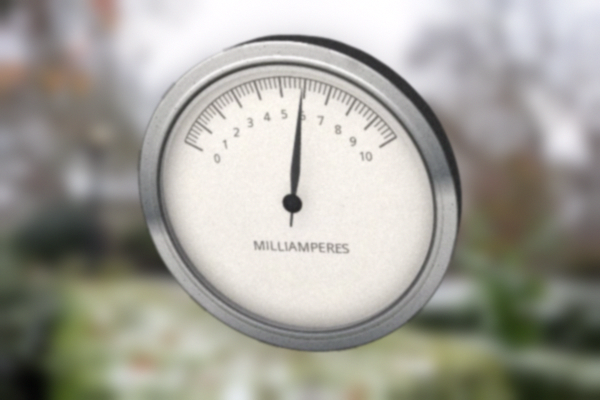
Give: 6 mA
